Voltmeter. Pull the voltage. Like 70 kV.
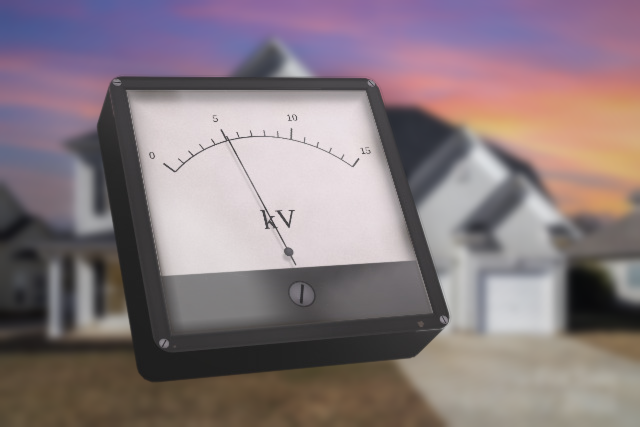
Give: 5 kV
